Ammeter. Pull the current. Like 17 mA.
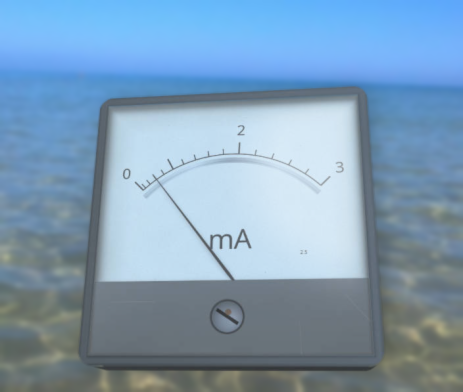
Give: 0.6 mA
